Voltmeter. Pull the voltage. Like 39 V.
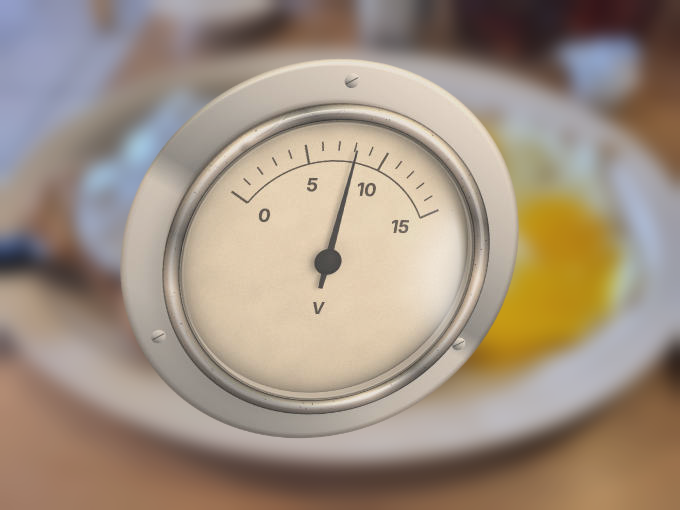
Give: 8 V
